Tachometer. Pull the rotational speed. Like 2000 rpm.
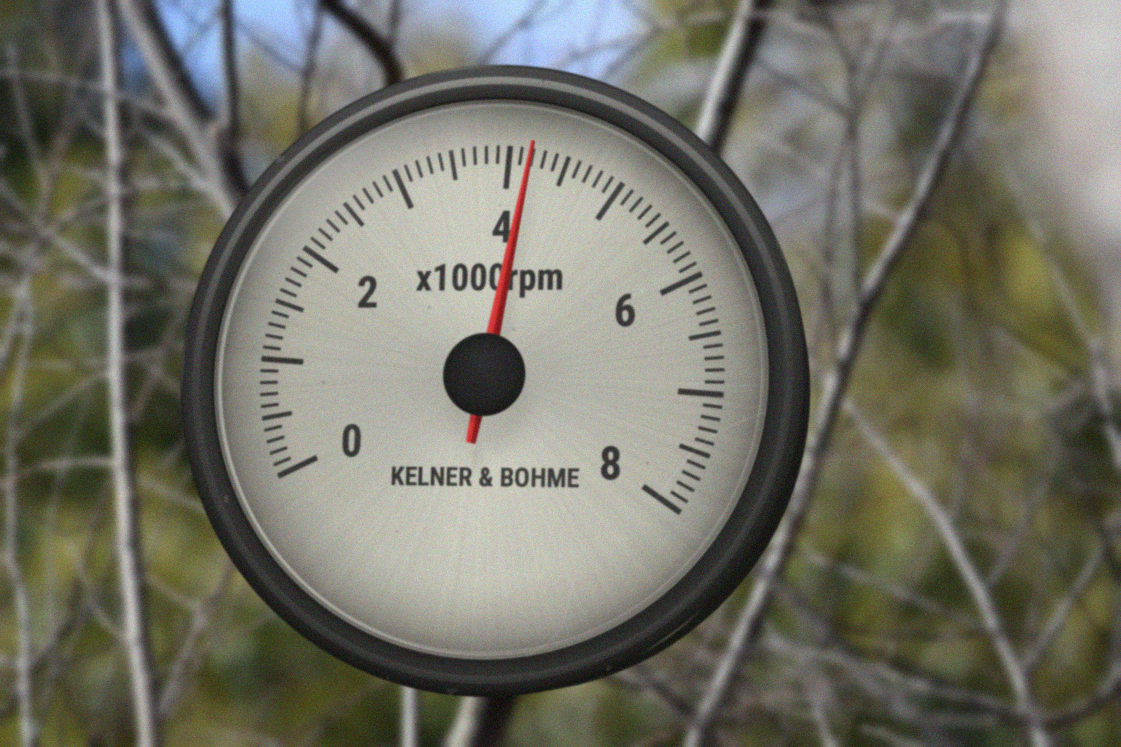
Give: 4200 rpm
